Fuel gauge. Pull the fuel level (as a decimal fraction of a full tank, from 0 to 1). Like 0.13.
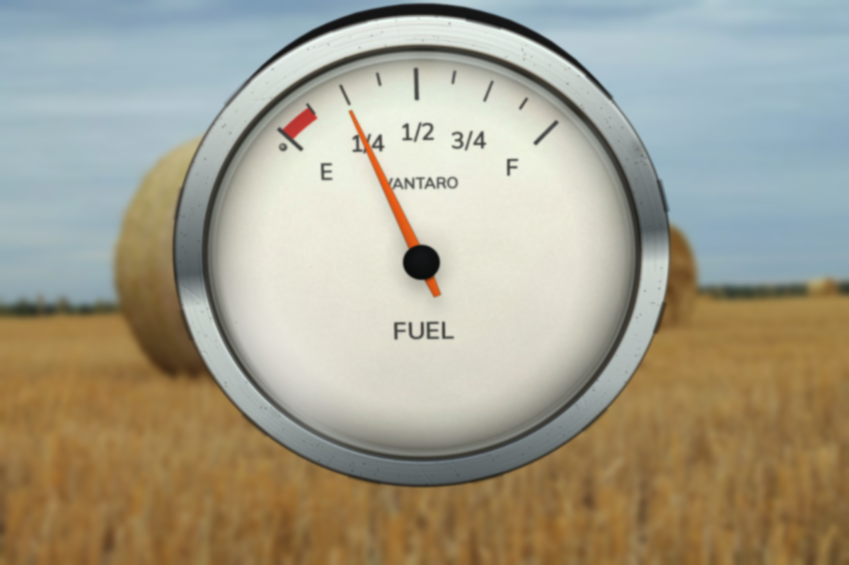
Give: 0.25
